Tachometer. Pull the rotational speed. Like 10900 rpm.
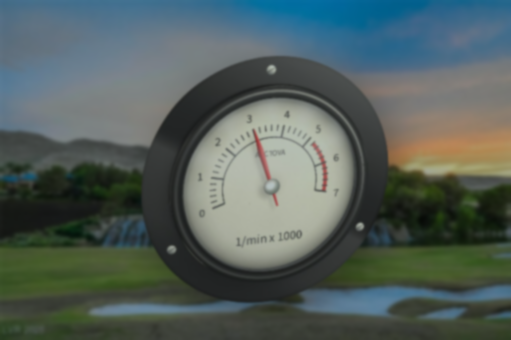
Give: 3000 rpm
